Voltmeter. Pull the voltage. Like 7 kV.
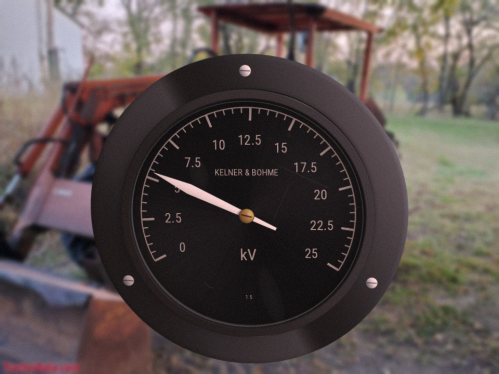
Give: 5.5 kV
